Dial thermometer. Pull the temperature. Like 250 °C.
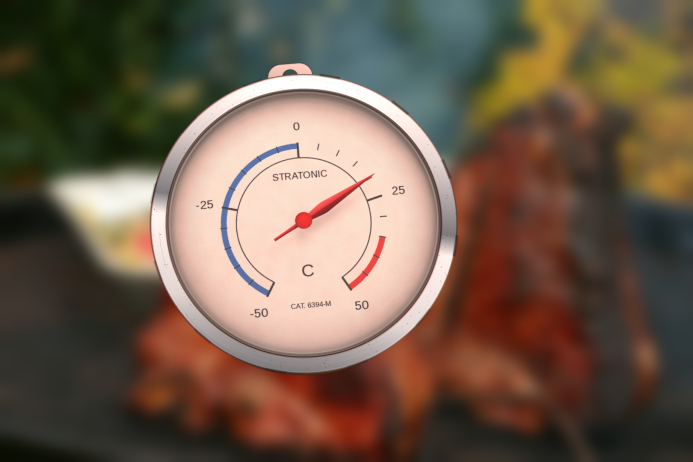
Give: 20 °C
